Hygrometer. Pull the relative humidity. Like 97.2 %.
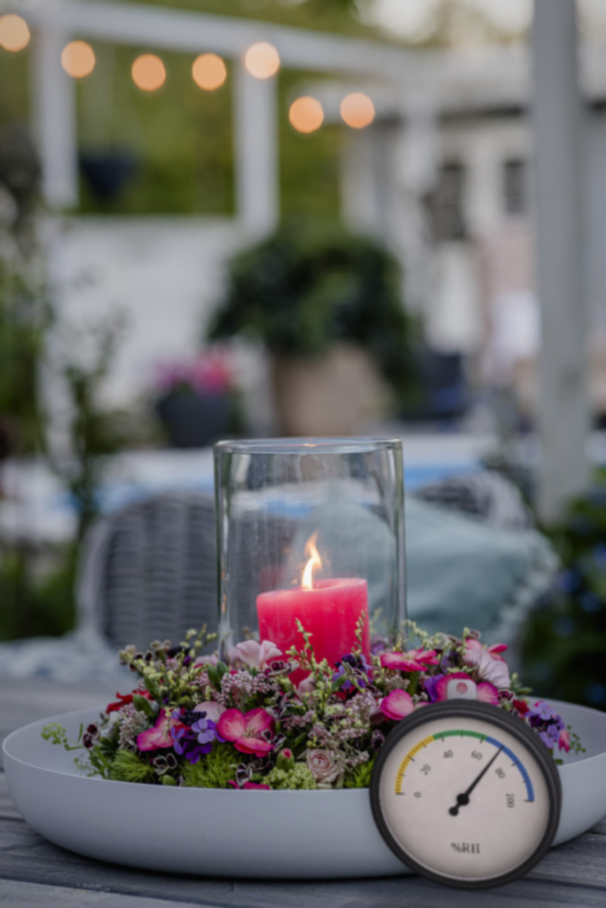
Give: 70 %
